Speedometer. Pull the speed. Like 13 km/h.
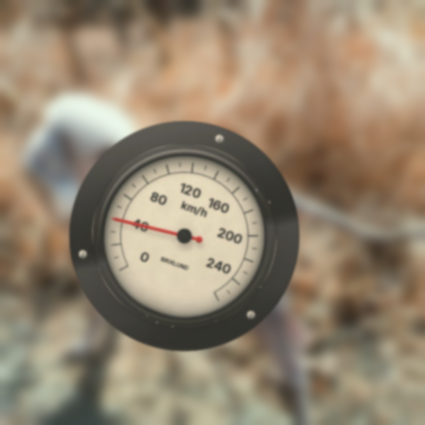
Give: 40 km/h
